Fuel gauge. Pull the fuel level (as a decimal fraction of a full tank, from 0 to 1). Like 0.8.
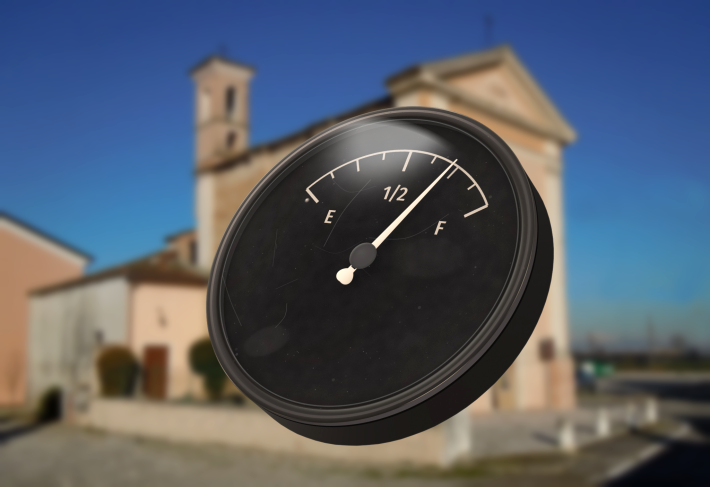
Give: 0.75
